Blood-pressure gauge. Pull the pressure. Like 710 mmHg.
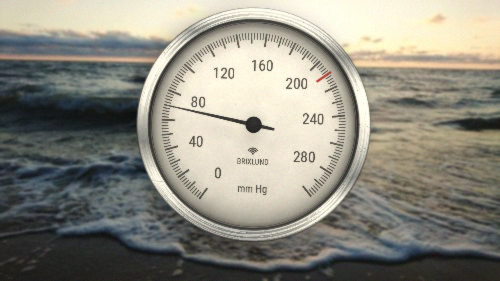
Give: 70 mmHg
